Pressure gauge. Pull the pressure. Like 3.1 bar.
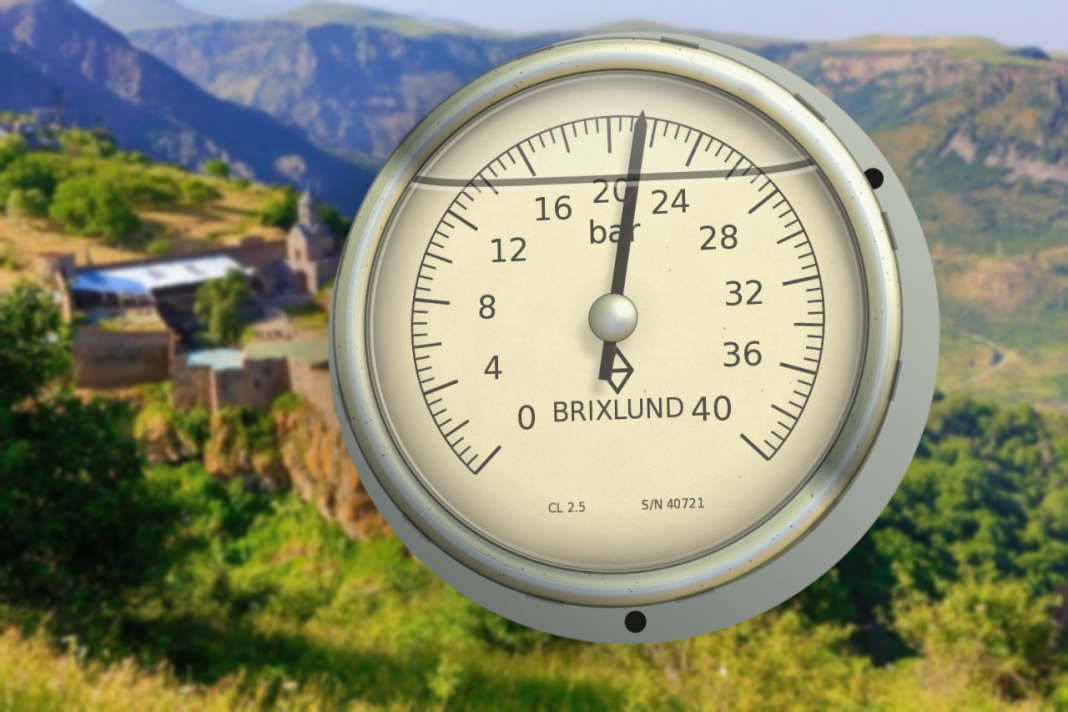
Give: 21.5 bar
